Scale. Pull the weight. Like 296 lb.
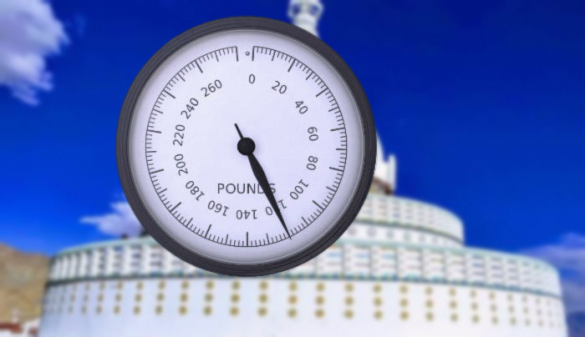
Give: 120 lb
